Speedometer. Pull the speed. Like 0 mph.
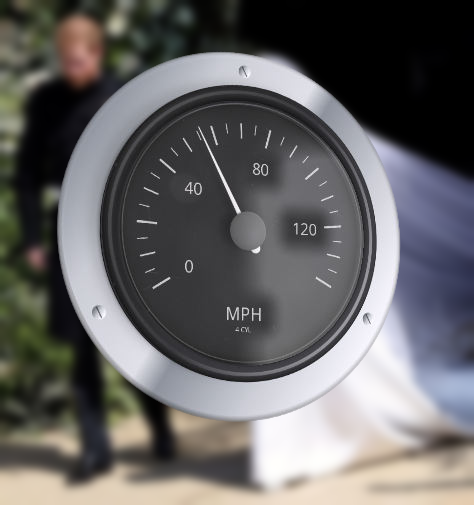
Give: 55 mph
